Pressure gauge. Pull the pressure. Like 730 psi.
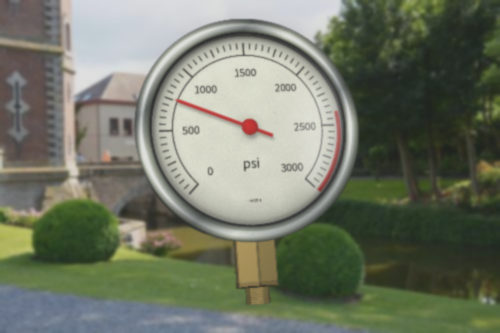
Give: 750 psi
